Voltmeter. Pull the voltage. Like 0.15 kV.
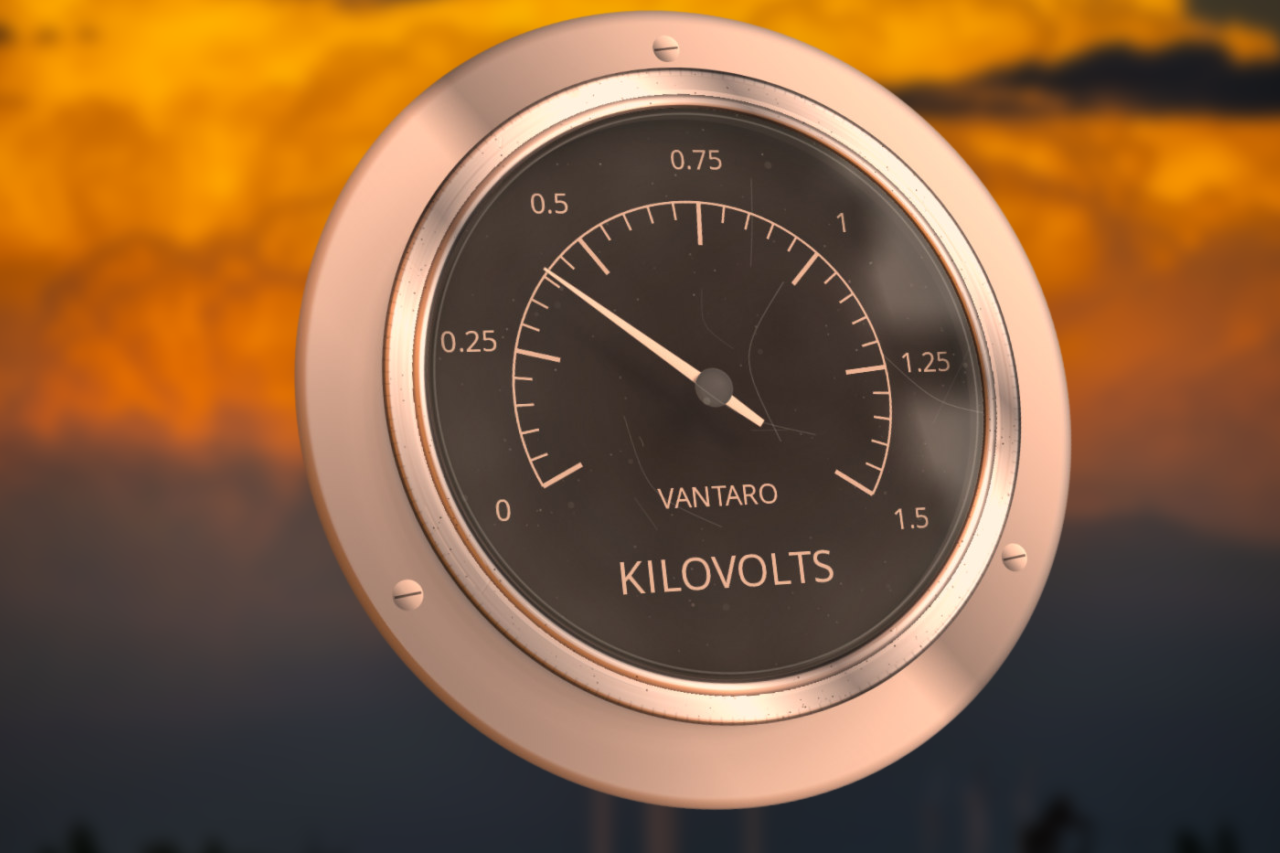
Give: 0.4 kV
